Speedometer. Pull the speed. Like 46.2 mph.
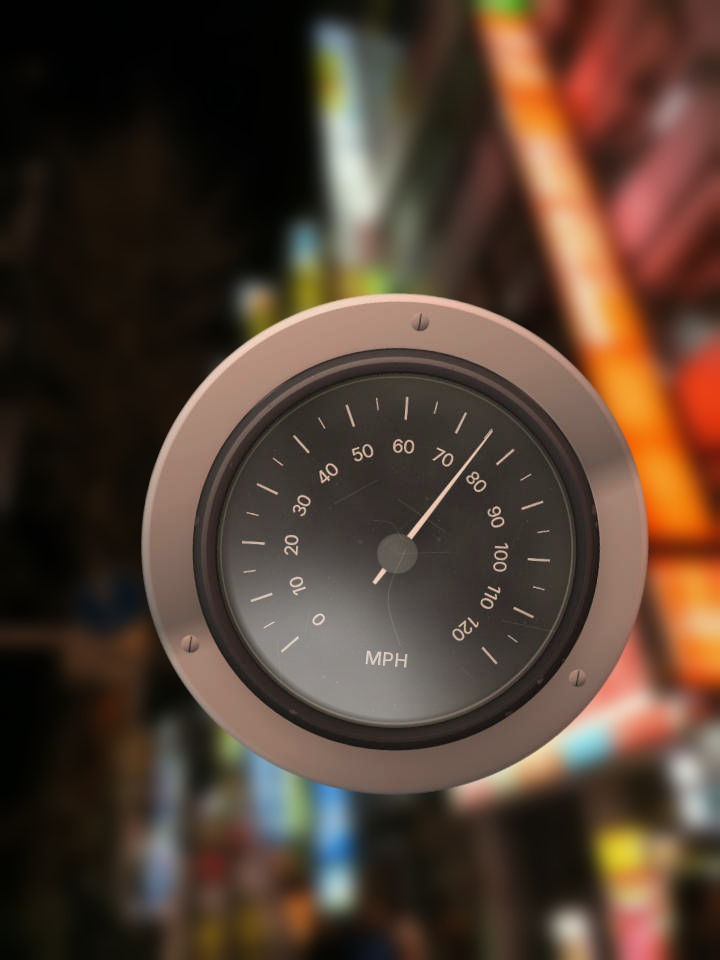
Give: 75 mph
